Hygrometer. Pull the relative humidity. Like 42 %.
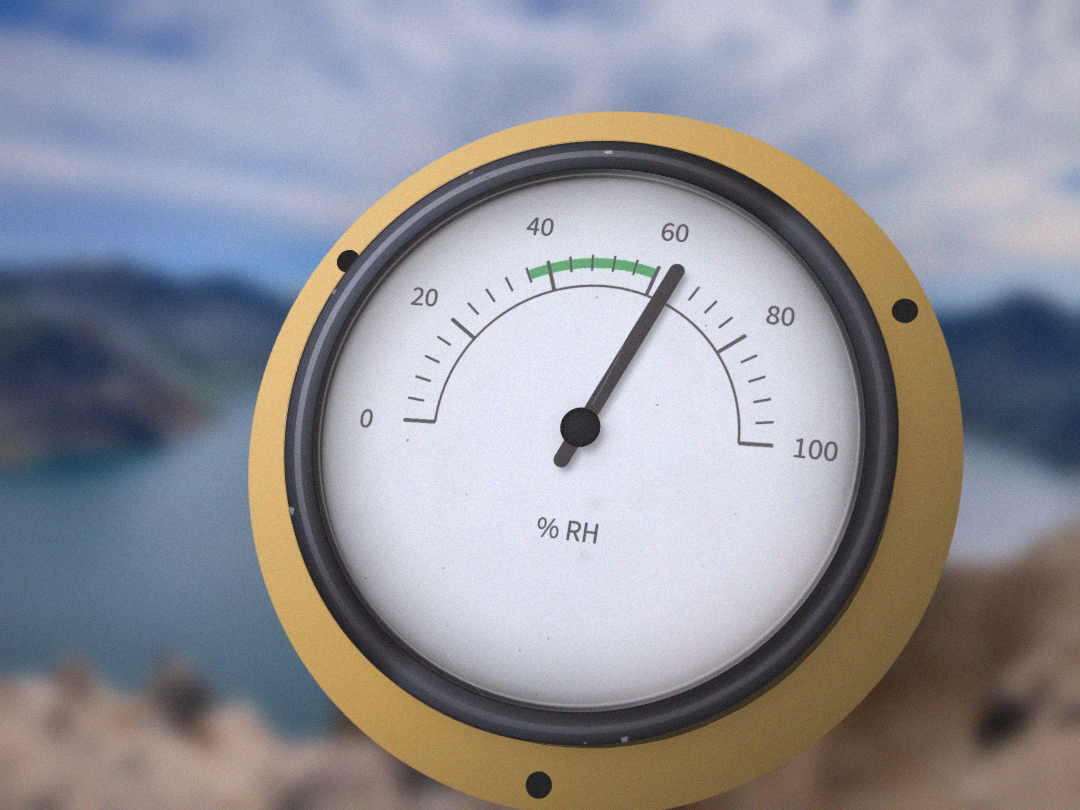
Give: 64 %
